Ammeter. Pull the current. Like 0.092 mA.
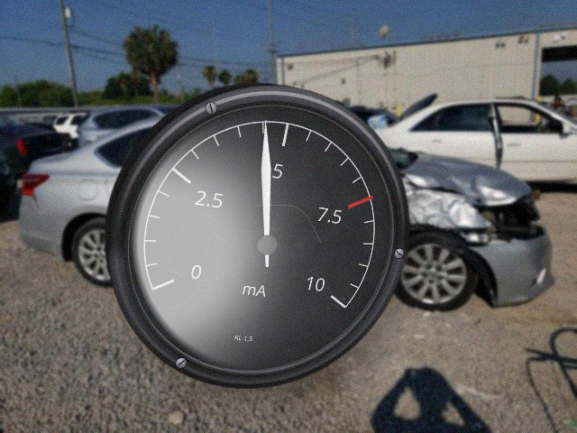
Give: 4.5 mA
